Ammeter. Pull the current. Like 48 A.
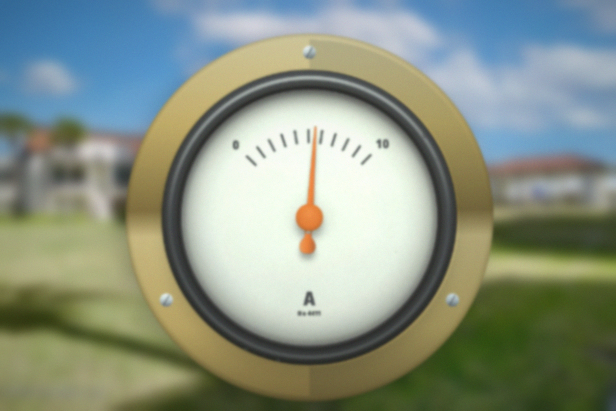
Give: 5.5 A
